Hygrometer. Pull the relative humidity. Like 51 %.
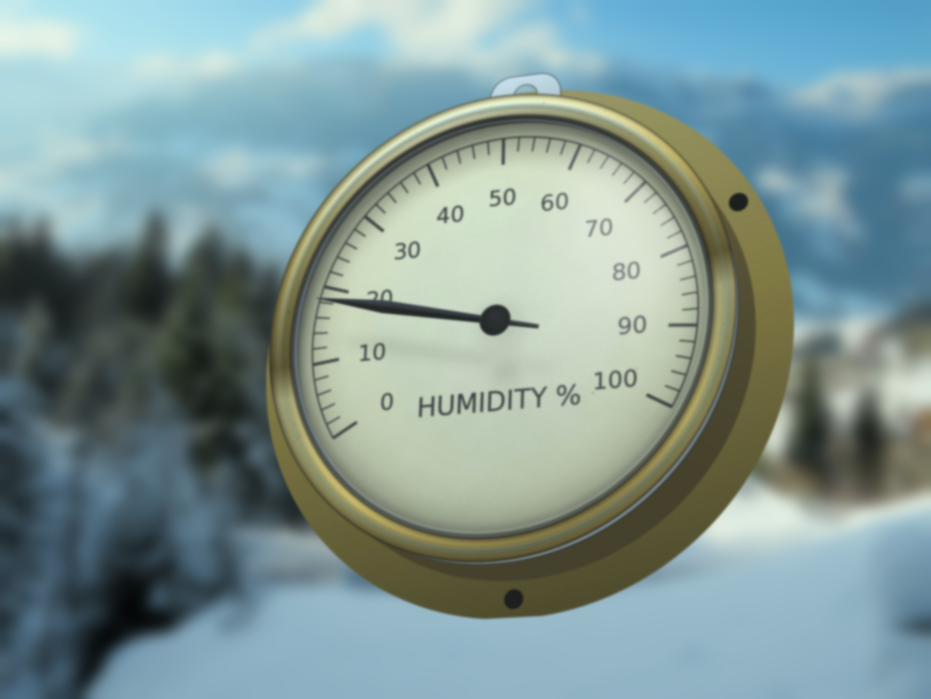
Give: 18 %
